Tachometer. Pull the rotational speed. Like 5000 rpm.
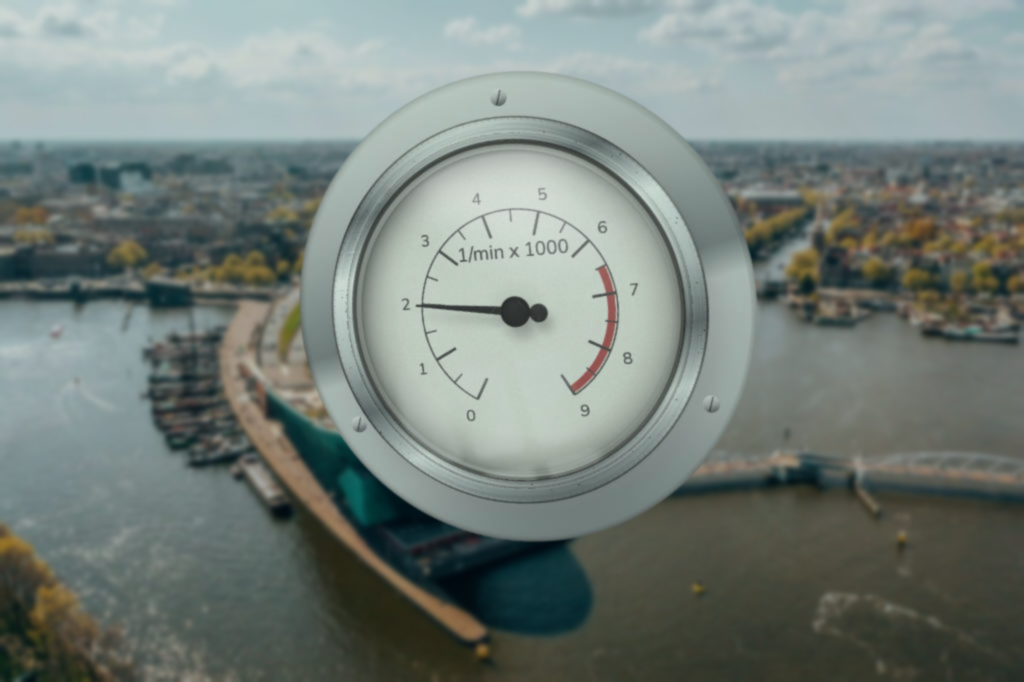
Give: 2000 rpm
